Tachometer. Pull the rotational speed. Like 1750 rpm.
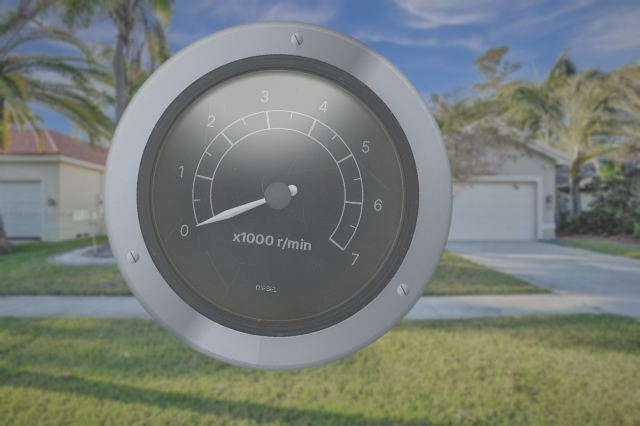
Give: 0 rpm
